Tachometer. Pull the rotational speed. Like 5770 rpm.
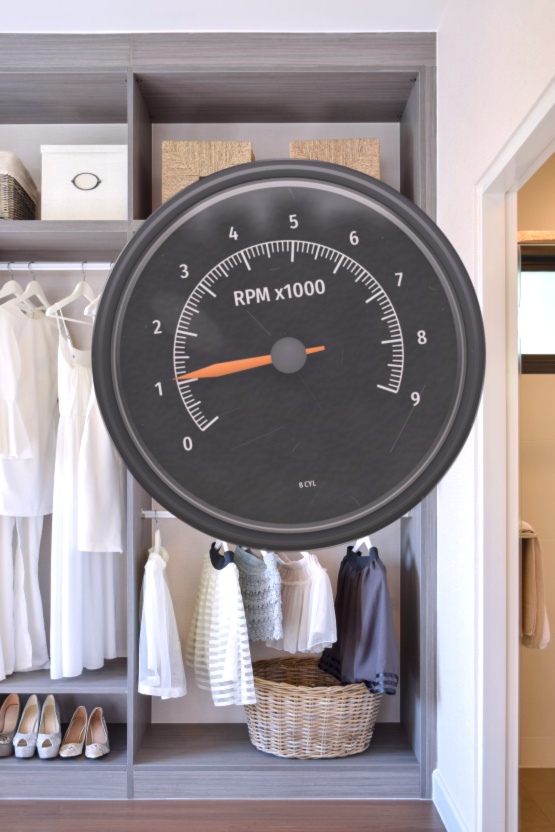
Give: 1100 rpm
